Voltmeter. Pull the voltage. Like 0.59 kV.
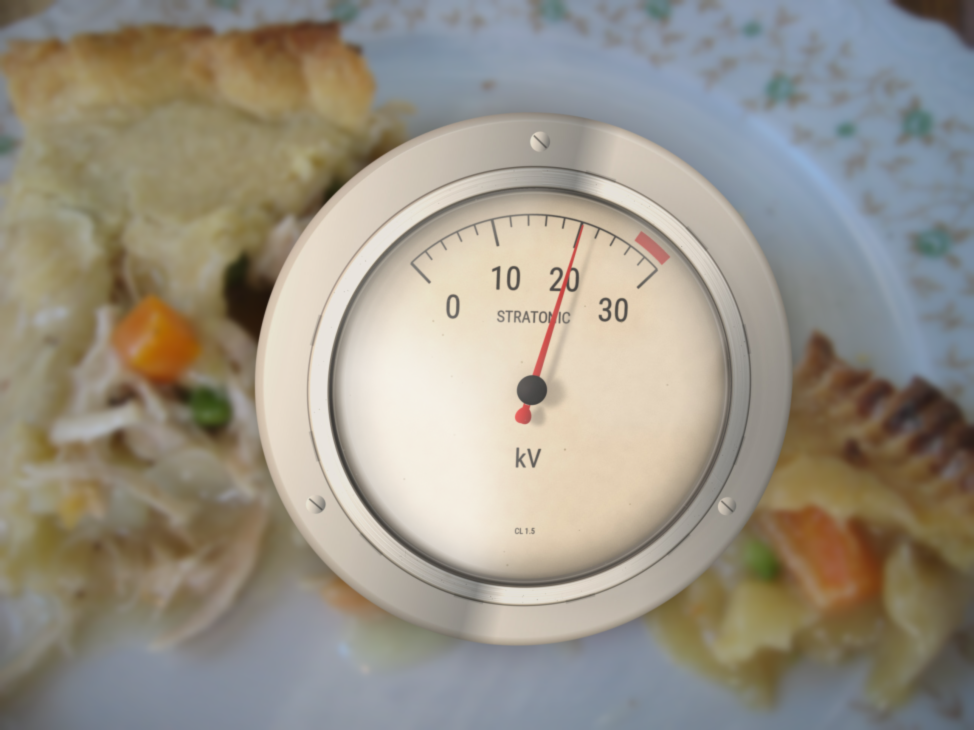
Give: 20 kV
